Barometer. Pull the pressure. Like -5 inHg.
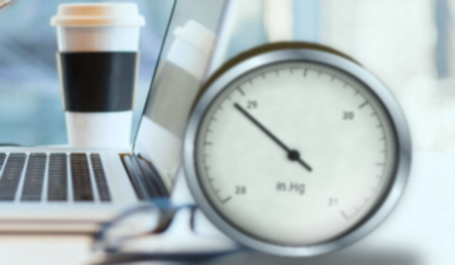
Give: 28.9 inHg
